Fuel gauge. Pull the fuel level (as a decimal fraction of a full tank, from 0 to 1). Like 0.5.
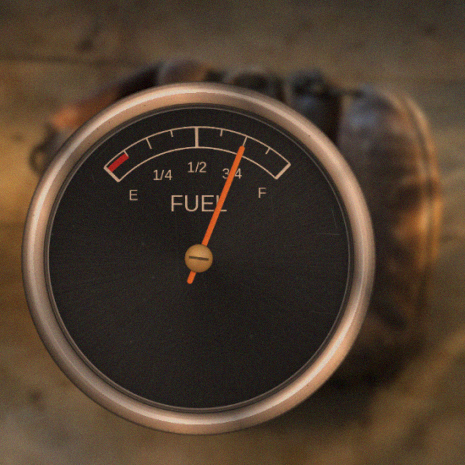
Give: 0.75
